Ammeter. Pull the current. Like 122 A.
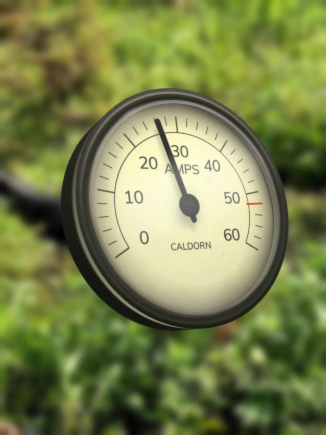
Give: 26 A
